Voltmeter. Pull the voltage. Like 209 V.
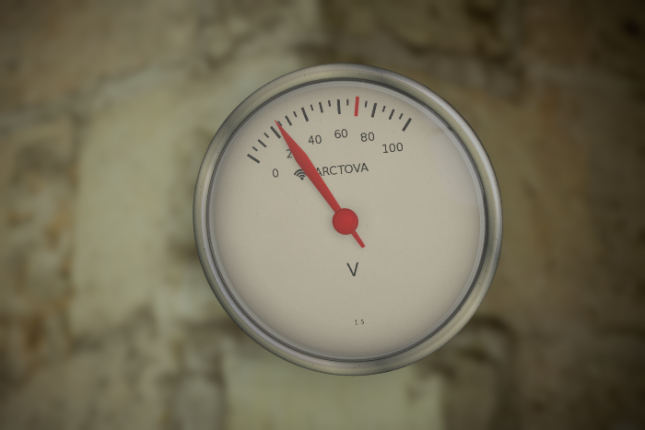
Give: 25 V
